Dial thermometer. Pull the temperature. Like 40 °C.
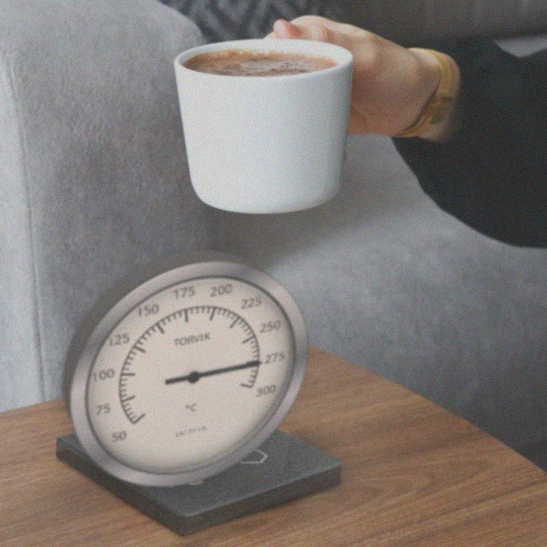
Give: 275 °C
